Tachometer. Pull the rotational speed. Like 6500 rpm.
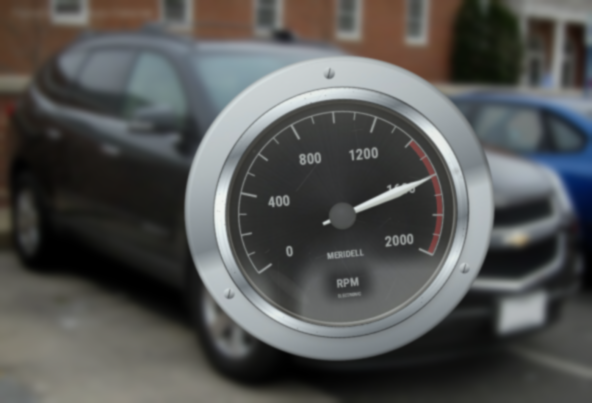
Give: 1600 rpm
